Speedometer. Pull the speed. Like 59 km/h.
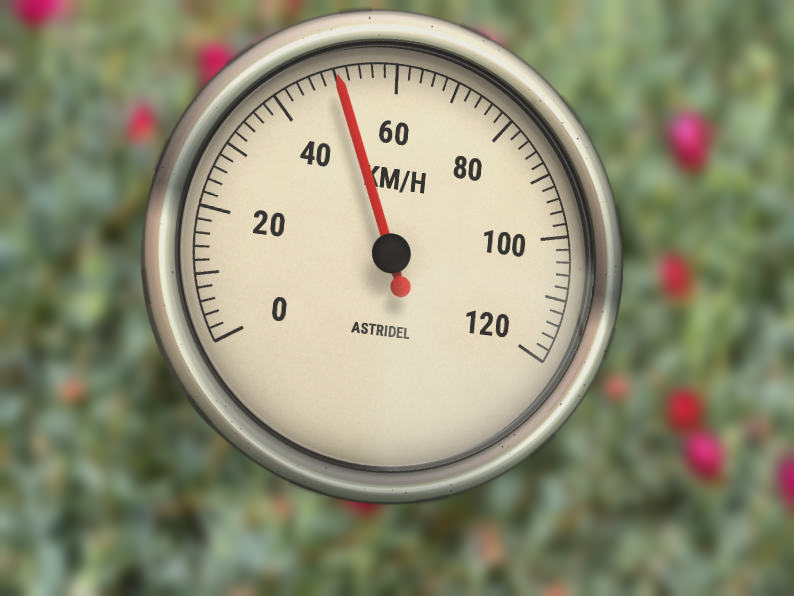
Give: 50 km/h
